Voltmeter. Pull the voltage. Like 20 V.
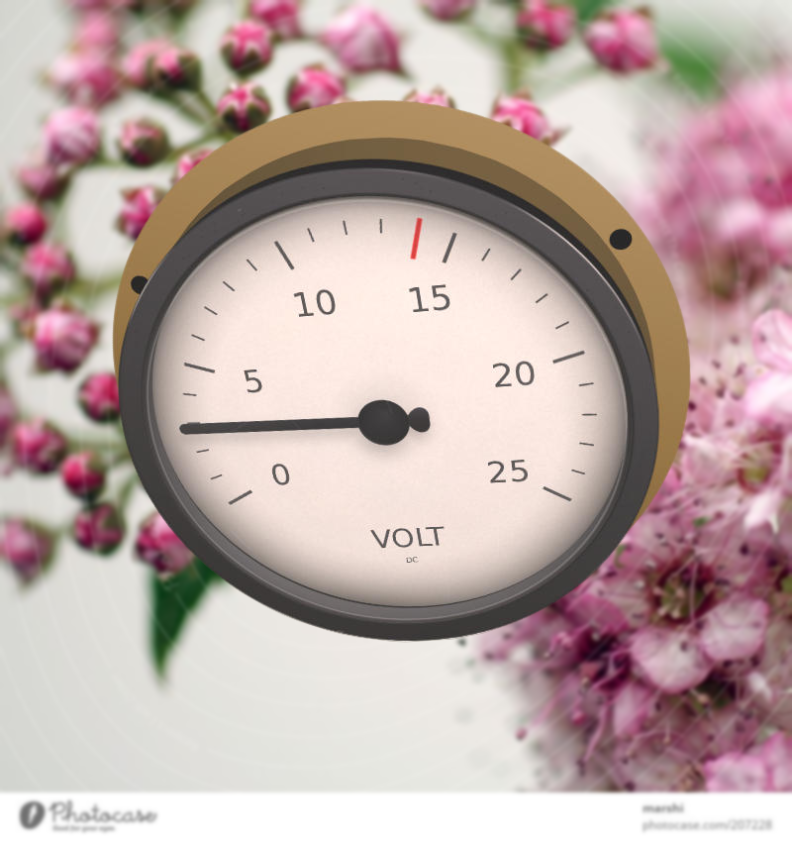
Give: 3 V
